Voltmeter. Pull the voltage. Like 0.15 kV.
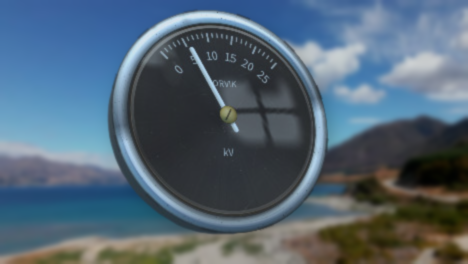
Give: 5 kV
